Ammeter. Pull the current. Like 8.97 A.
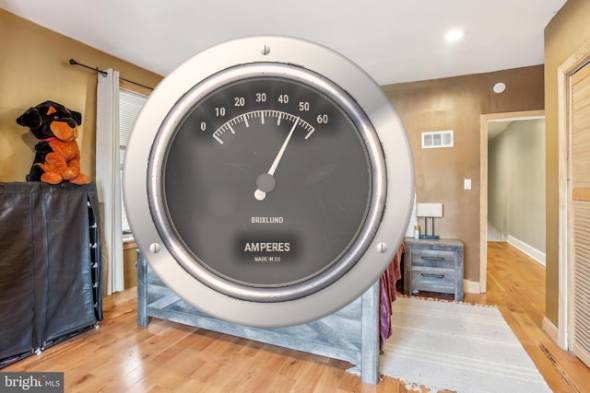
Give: 50 A
